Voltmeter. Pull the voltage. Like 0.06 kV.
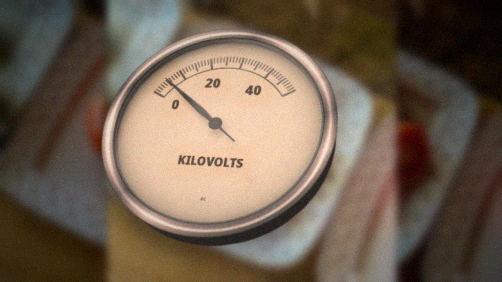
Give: 5 kV
